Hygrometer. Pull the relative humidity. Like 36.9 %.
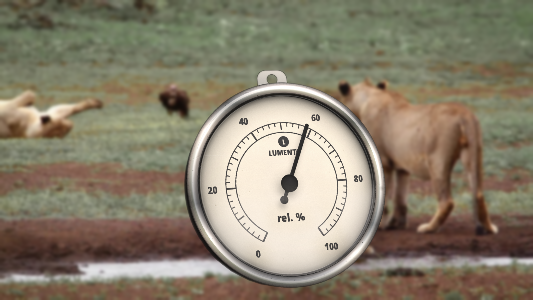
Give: 58 %
